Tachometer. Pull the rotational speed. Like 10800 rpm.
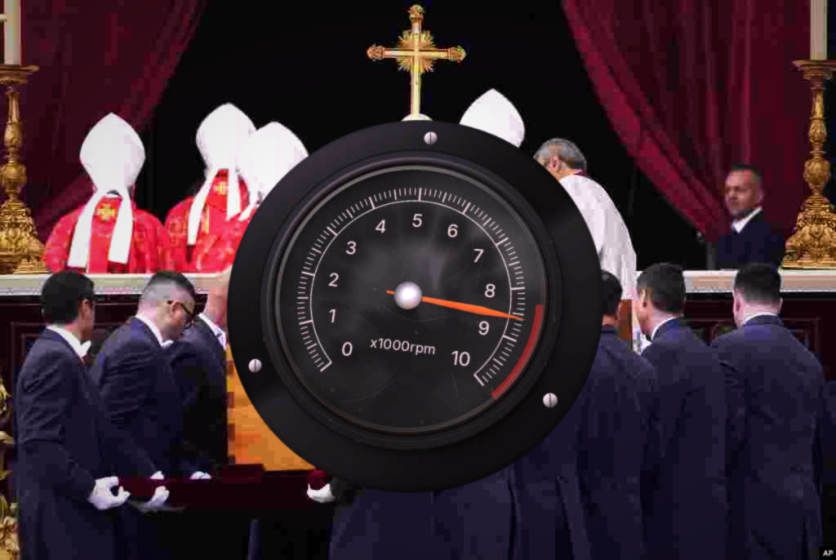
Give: 8600 rpm
